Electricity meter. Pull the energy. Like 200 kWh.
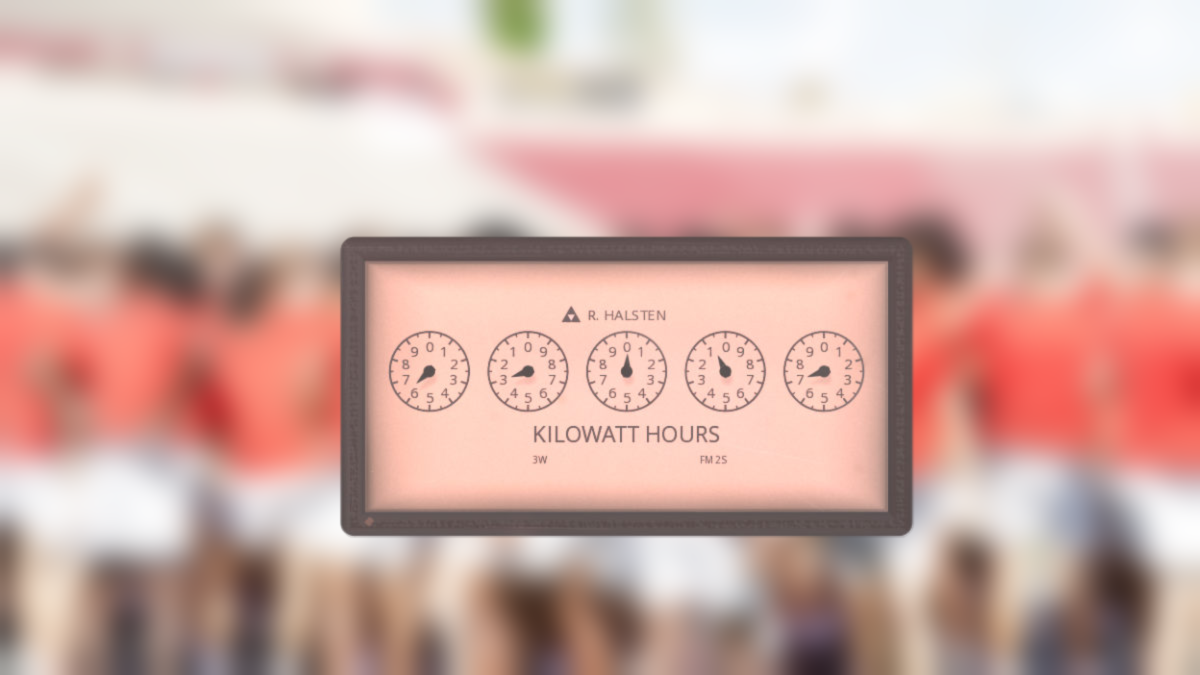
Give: 63007 kWh
